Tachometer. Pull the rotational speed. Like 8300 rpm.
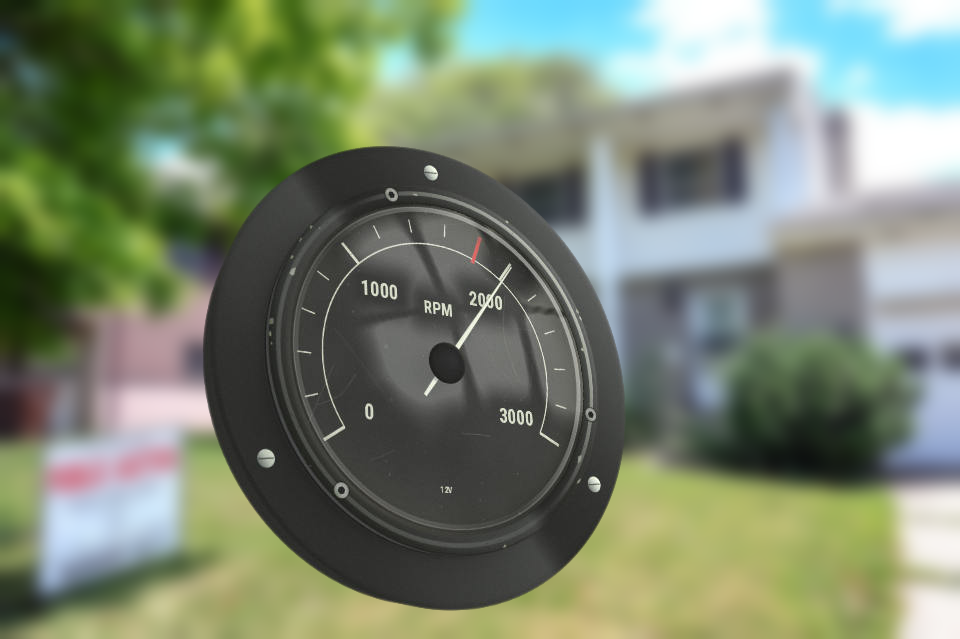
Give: 2000 rpm
